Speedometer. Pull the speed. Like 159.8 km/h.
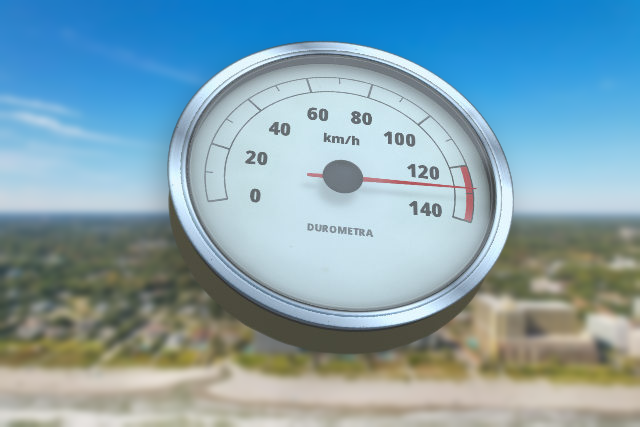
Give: 130 km/h
